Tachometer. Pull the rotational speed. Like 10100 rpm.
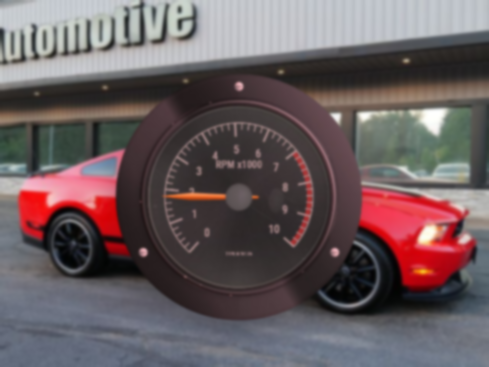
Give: 1800 rpm
